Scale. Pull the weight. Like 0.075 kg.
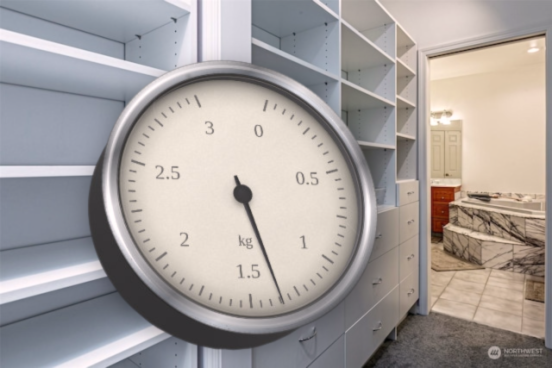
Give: 1.35 kg
